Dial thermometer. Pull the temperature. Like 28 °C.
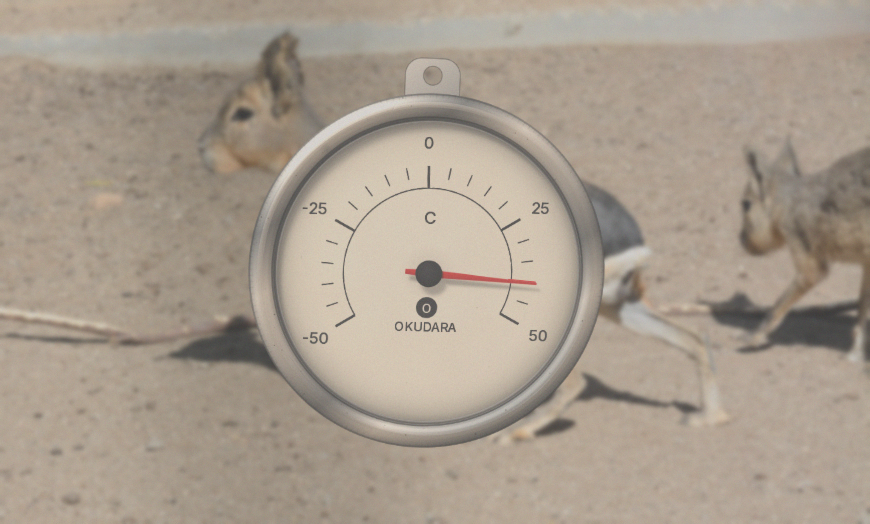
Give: 40 °C
